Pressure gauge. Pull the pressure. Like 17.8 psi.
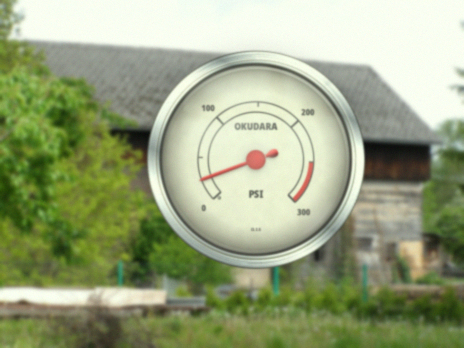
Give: 25 psi
